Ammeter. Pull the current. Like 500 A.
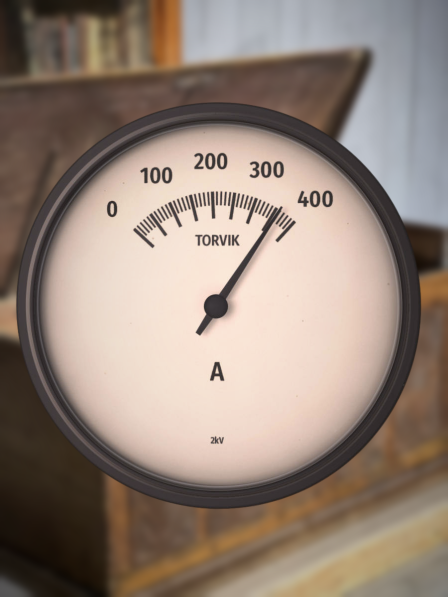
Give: 360 A
